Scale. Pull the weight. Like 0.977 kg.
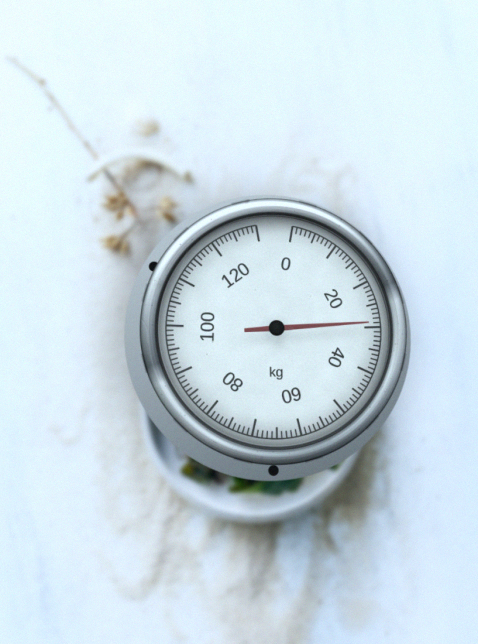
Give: 29 kg
